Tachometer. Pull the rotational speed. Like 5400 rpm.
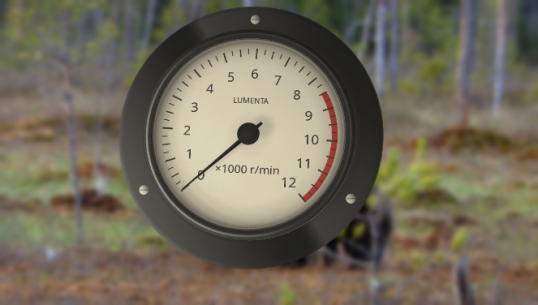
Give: 0 rpm
